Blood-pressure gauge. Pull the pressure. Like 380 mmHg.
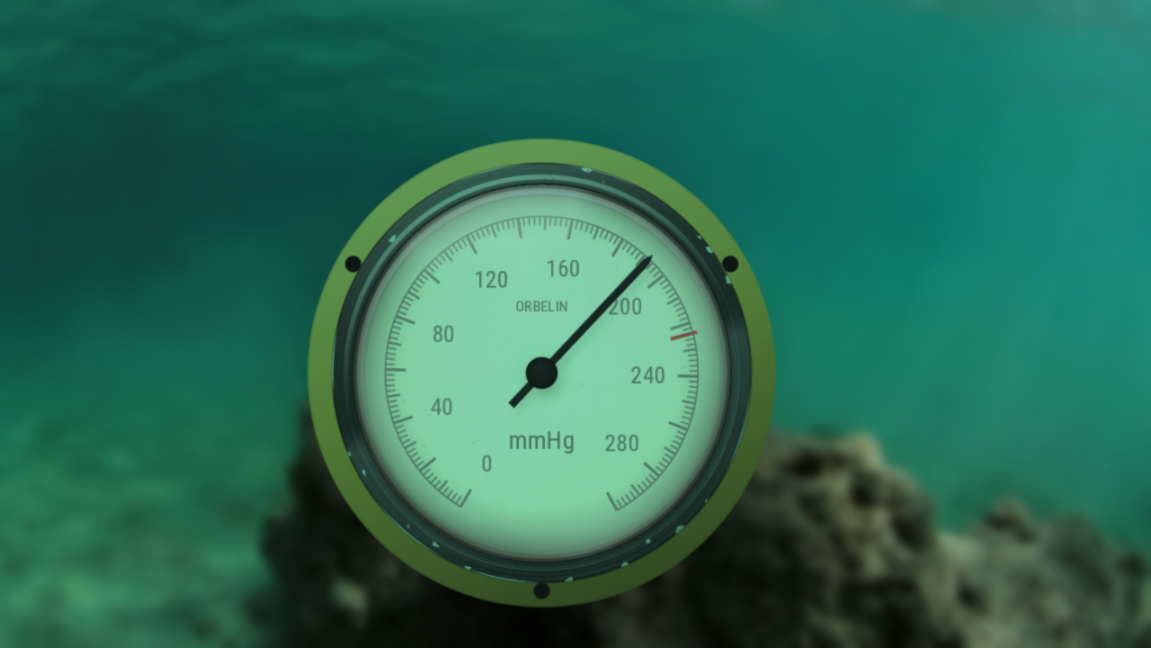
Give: 192 mmHg
